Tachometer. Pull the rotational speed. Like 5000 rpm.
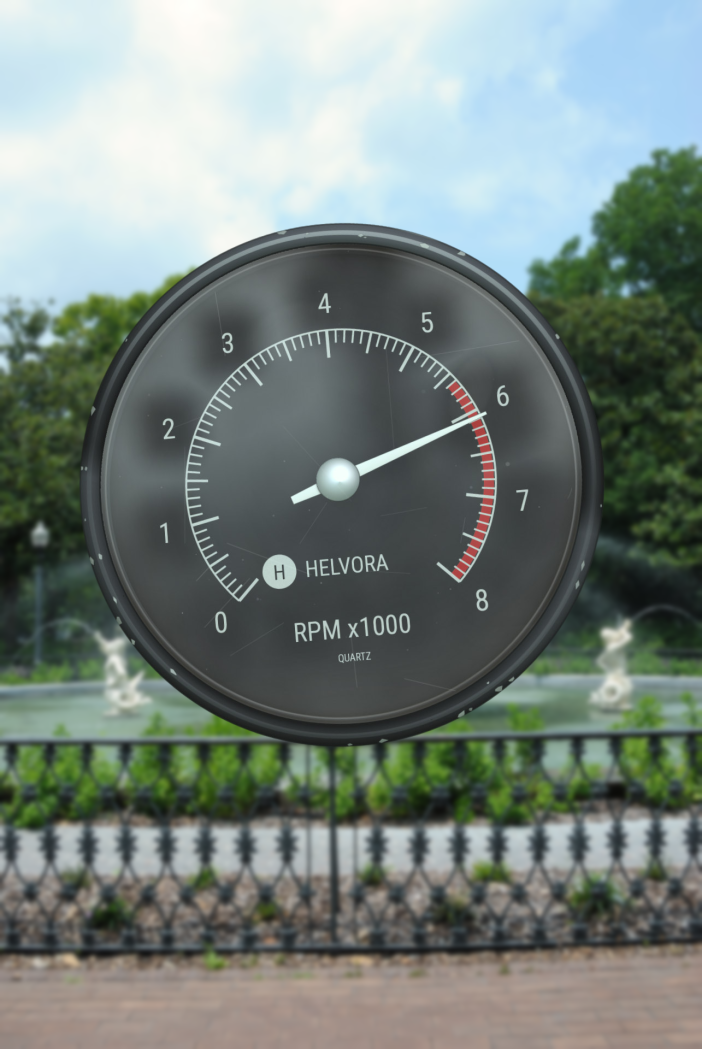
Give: 6100 rpm
